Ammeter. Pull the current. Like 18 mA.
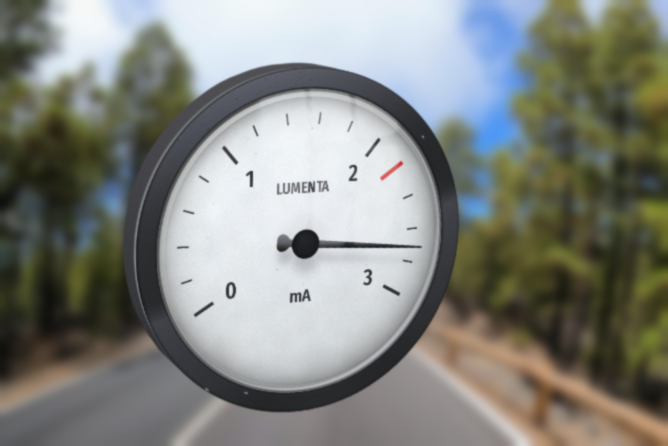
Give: 2.7 mA
